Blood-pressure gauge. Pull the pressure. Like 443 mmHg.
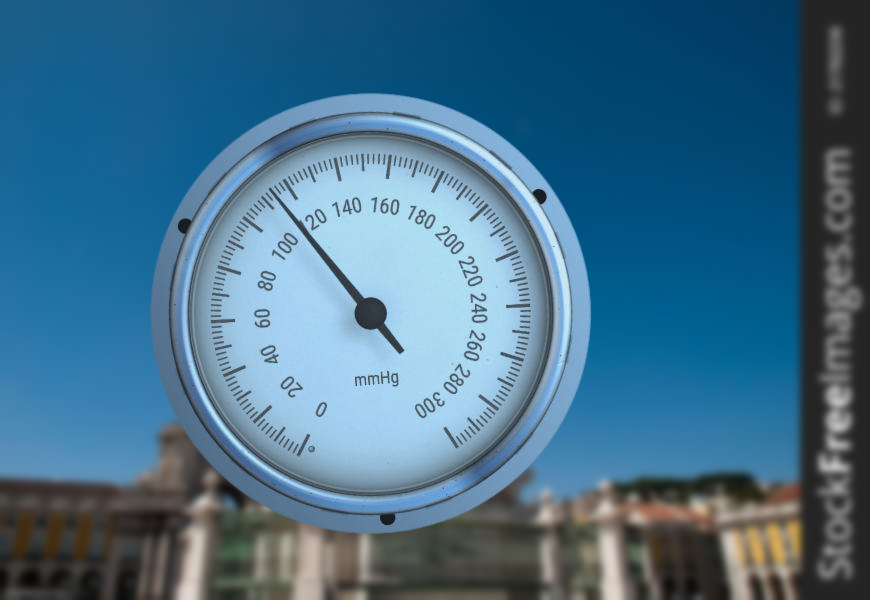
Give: 114 mmHg
